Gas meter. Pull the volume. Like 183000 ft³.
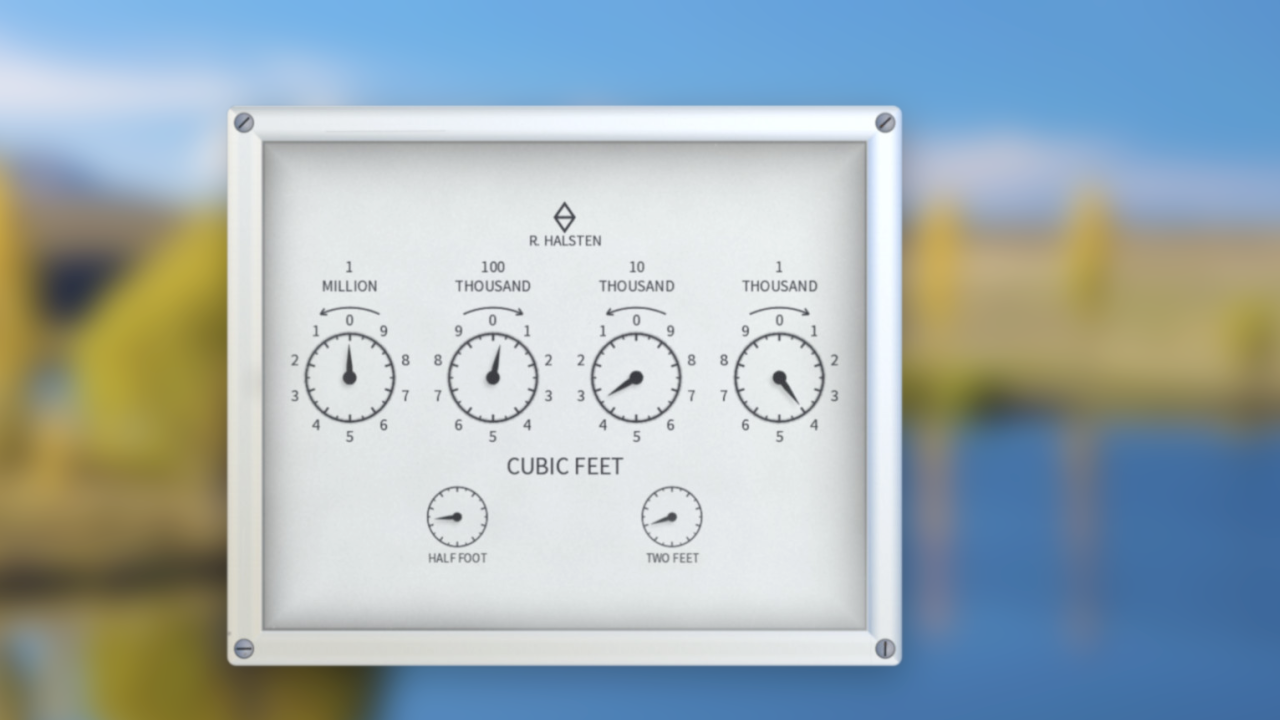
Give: 3400 ft³
